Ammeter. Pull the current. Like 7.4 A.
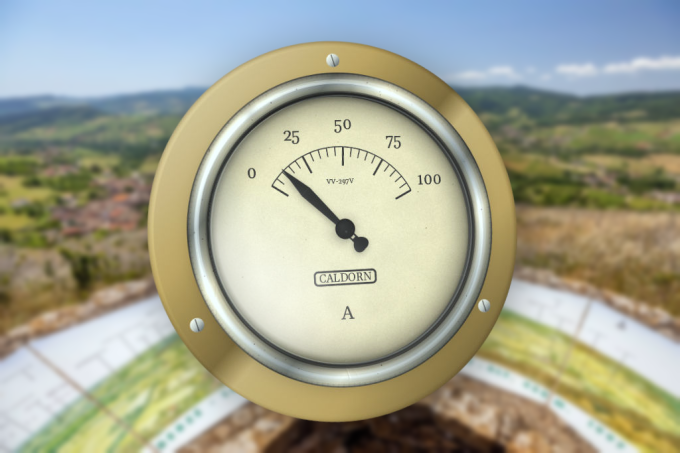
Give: 10 A
